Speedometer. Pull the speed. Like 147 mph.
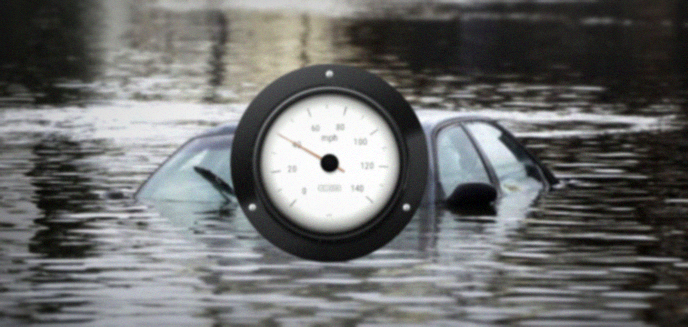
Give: 40 mph
